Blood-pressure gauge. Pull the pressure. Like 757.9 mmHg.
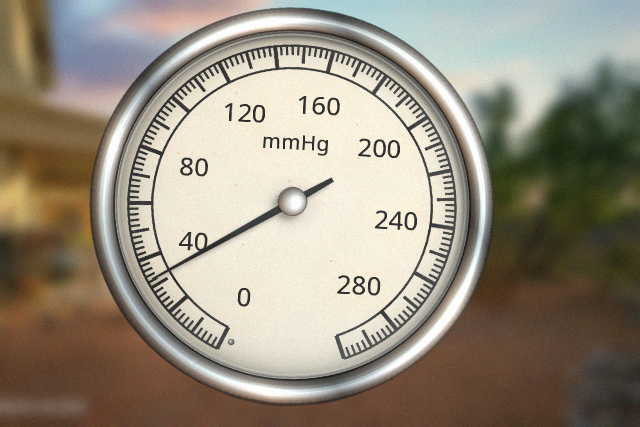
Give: 32 mmHg
